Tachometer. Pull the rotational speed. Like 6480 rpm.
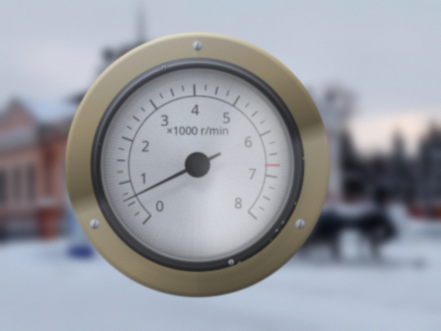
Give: 625 rpm
